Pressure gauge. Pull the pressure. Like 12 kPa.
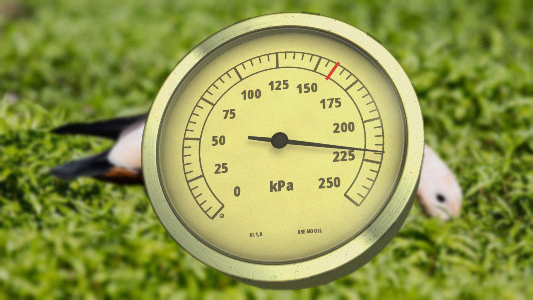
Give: 220 kPa
